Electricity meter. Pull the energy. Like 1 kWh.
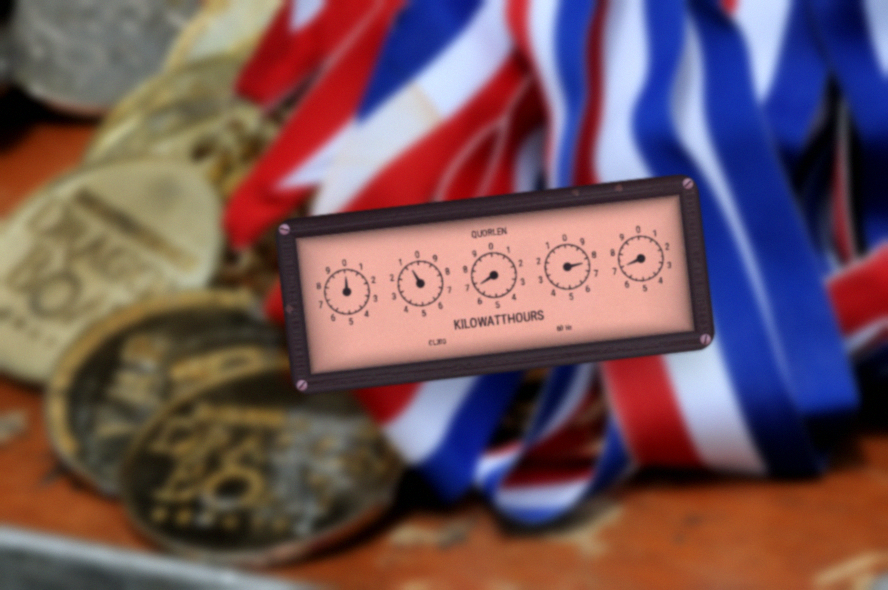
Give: 677 kWh
